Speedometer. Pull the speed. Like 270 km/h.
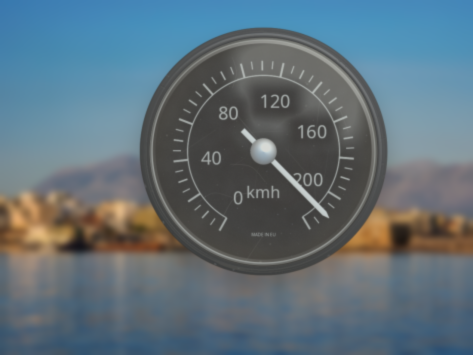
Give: 210 km/h
